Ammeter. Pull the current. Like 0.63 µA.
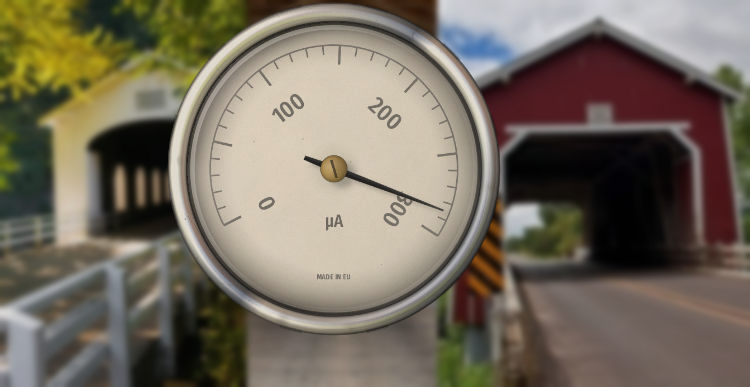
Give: 285 µA
